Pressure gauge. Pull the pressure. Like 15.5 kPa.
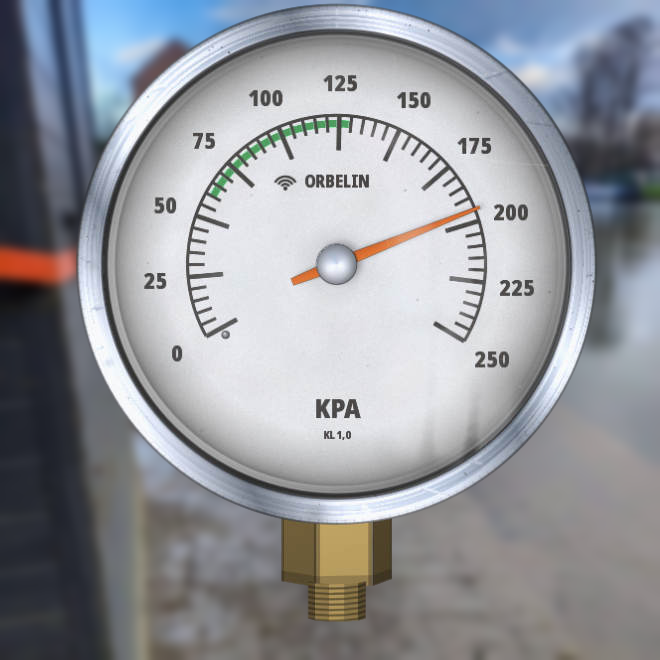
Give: 195 kPa
